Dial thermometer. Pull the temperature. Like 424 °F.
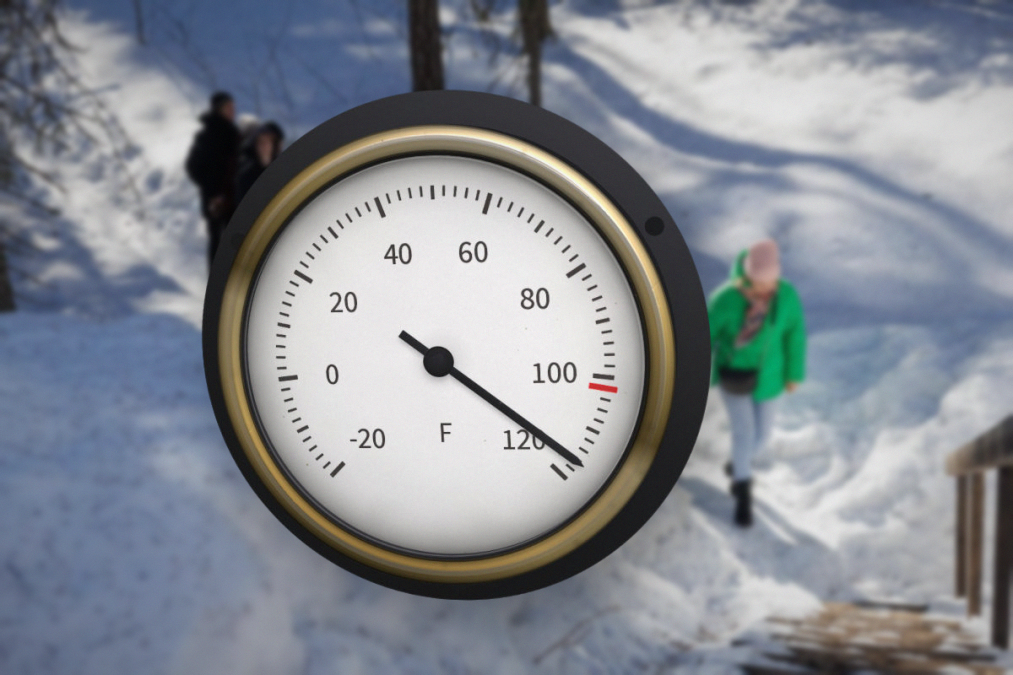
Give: 116 °F
